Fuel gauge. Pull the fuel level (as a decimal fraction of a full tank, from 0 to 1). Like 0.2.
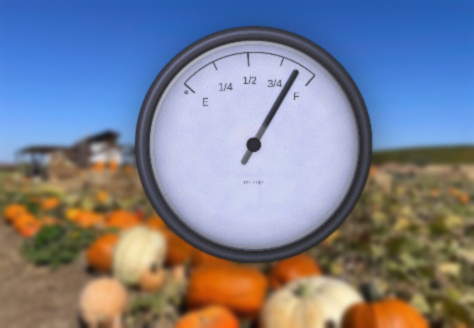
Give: 0.875
